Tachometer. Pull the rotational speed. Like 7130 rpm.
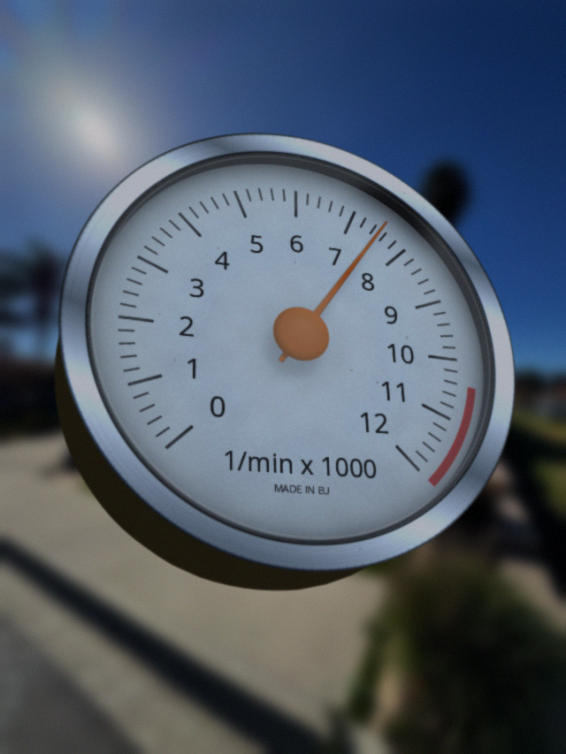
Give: 7500 rpm
